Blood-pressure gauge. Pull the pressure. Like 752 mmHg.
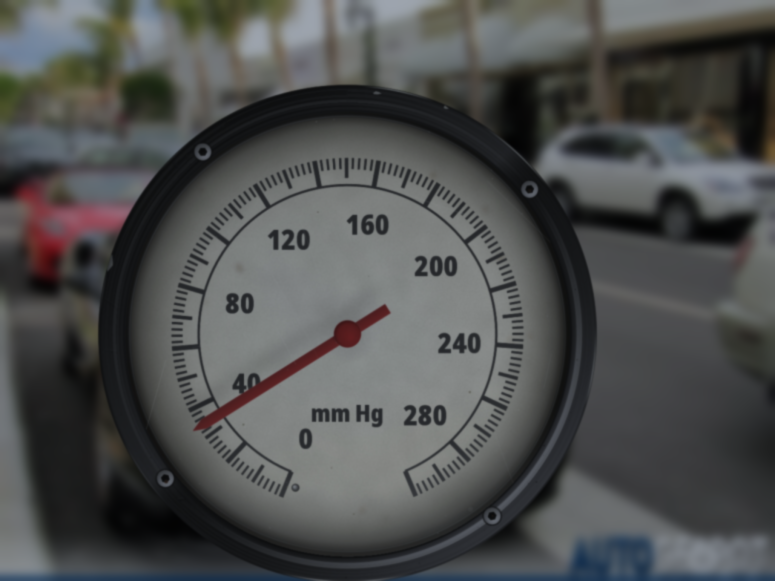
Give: 34 mmHg
